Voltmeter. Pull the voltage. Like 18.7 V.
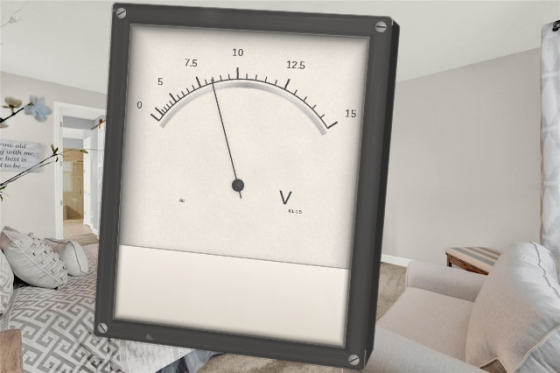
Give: 8.5 V
